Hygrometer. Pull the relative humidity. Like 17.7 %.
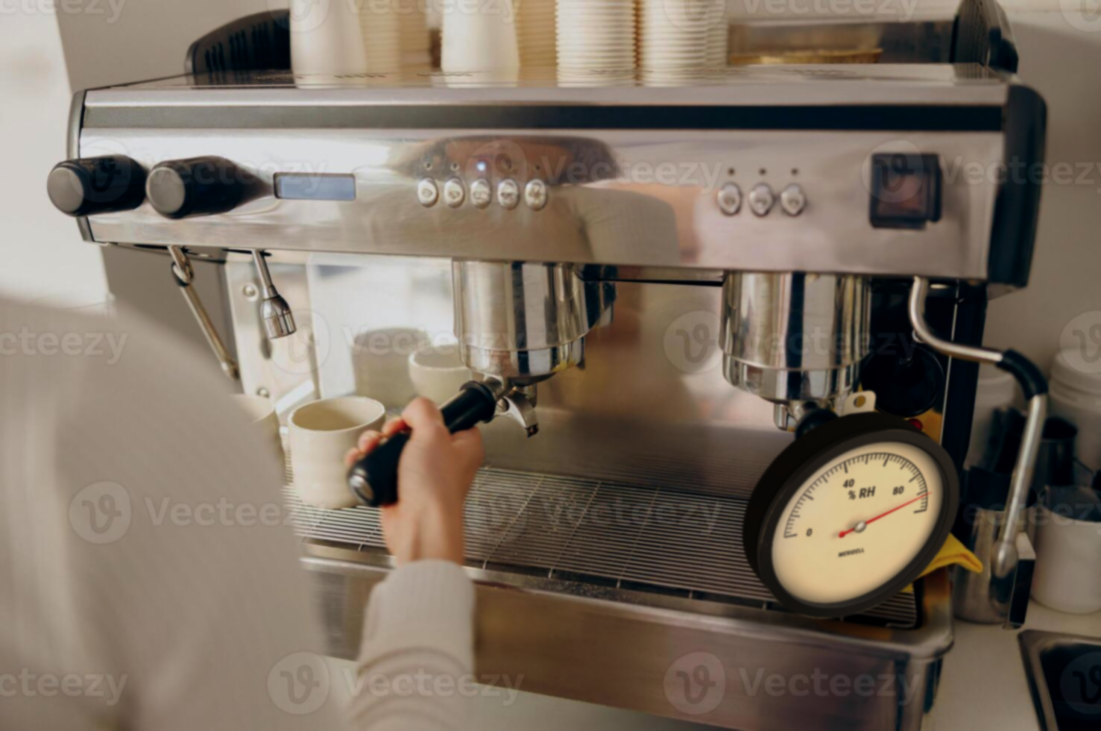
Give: 90 %
